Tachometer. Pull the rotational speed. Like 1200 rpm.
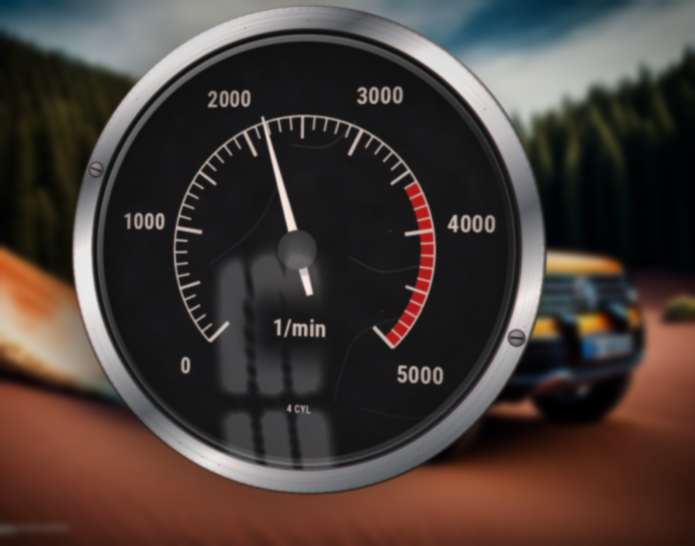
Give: 2200 rpm
